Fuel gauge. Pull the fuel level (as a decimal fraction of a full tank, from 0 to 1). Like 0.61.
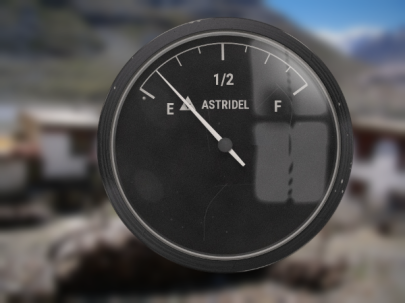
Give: 0.125
